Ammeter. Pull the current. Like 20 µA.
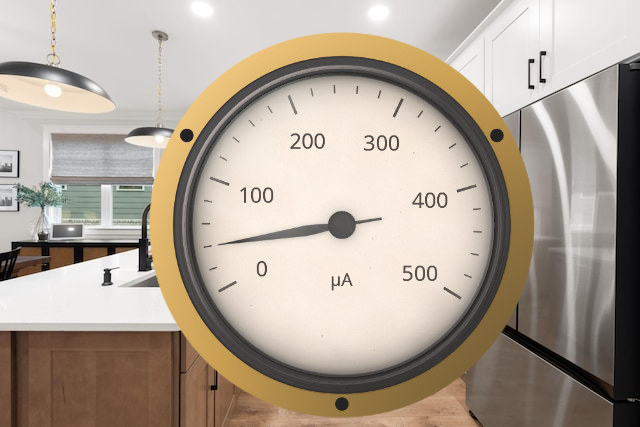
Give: 40 µA
